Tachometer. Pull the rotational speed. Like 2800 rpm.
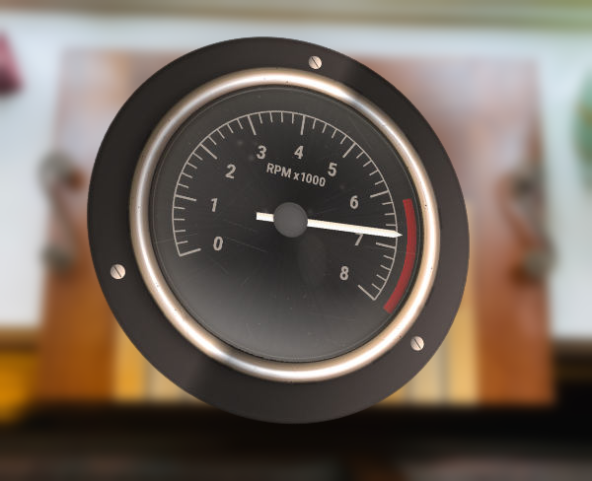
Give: 6800 rpm
